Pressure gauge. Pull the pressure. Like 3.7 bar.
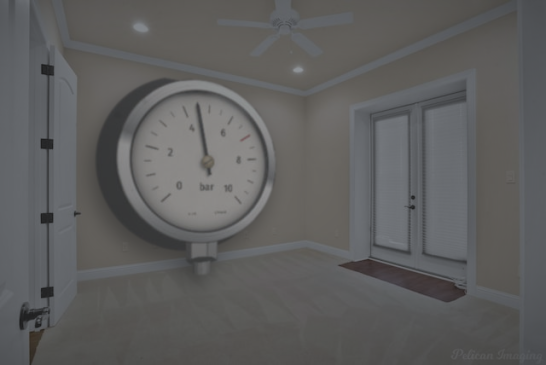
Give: 4.5 bar
